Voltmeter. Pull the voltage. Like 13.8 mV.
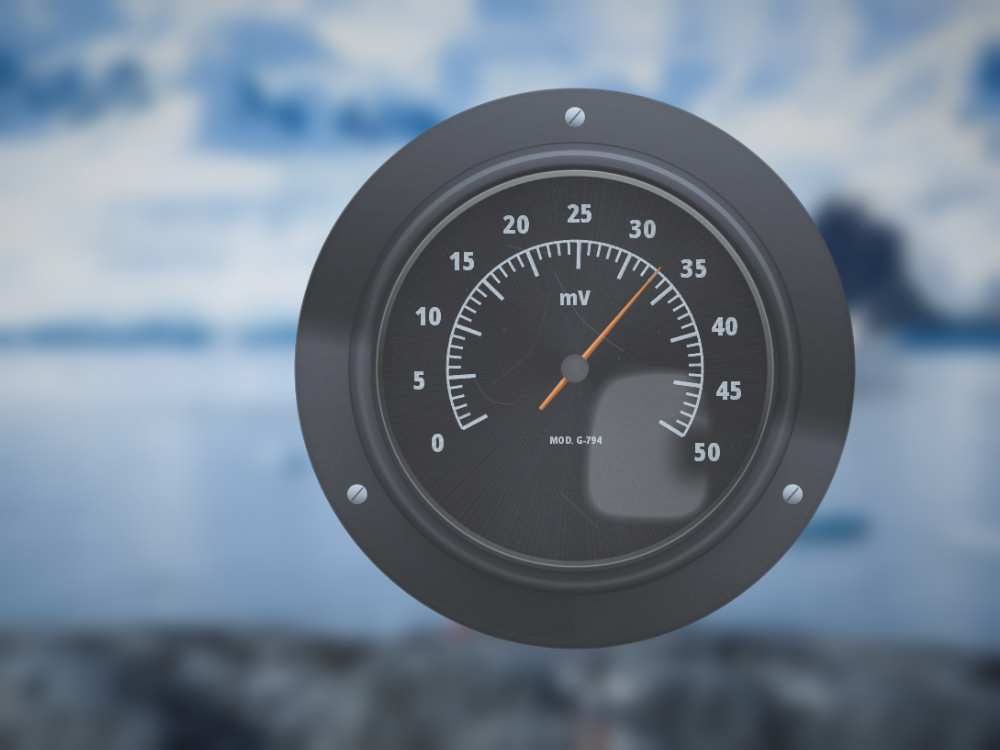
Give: 33 mV
